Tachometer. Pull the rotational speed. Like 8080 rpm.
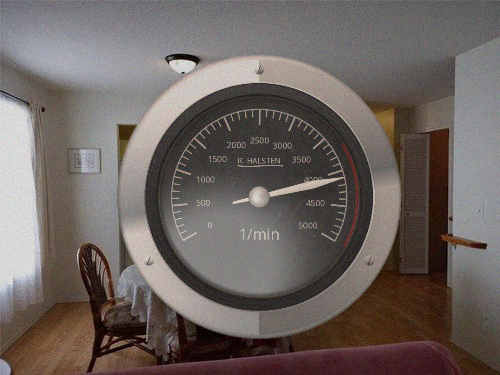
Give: 4100 rpm
